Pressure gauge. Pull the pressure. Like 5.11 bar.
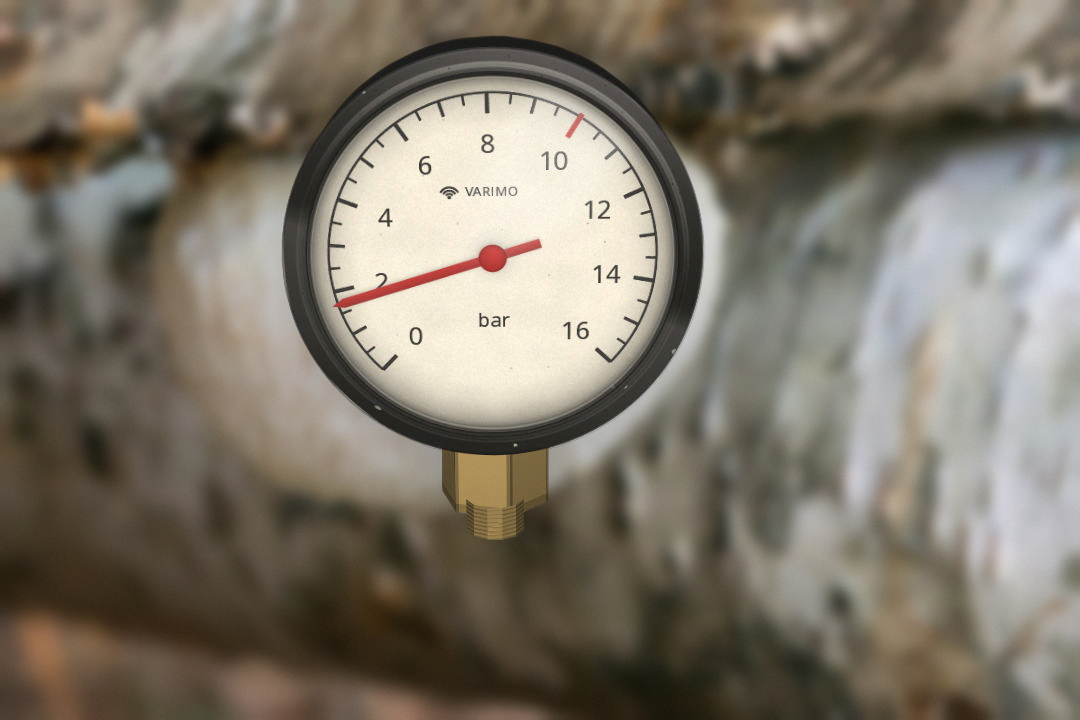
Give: 1.75 bar
